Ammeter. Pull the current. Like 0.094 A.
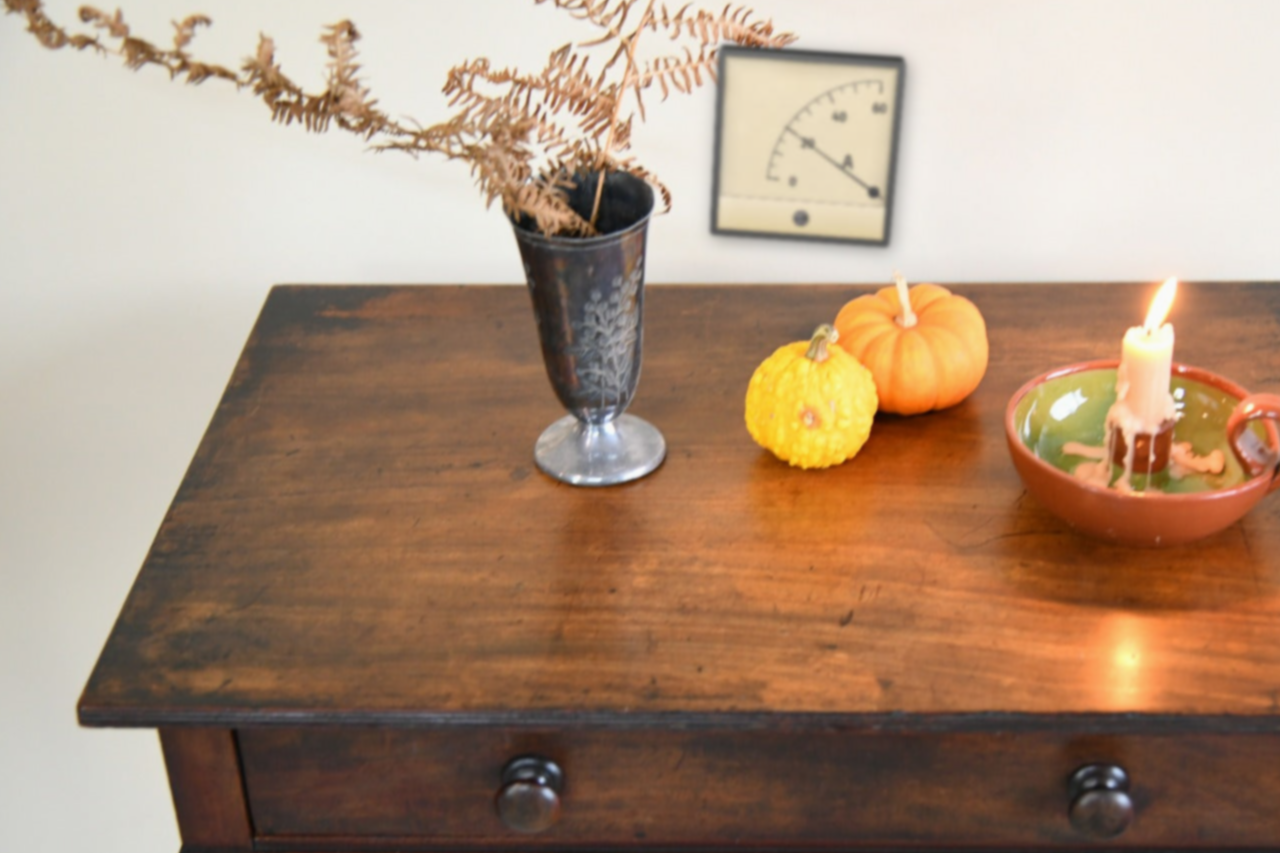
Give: 20 A
